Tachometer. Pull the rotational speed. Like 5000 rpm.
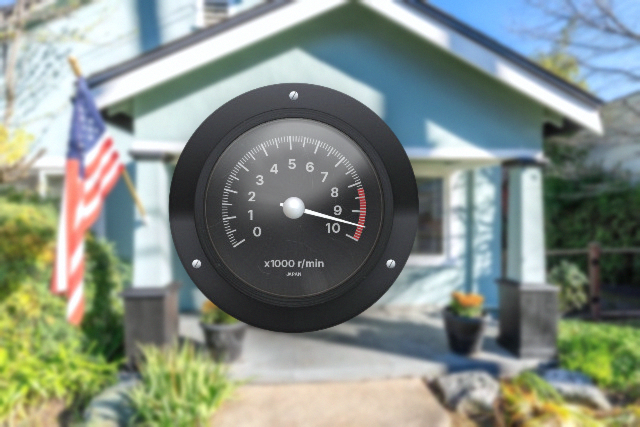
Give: 9500 rpm
